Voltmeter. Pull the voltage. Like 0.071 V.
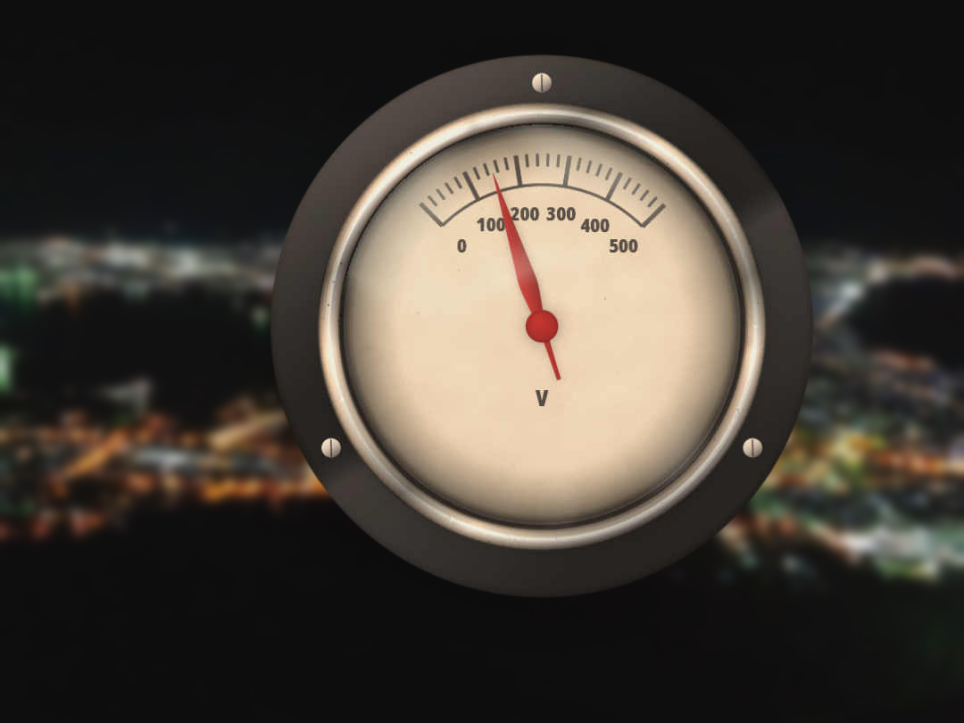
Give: 150 V
